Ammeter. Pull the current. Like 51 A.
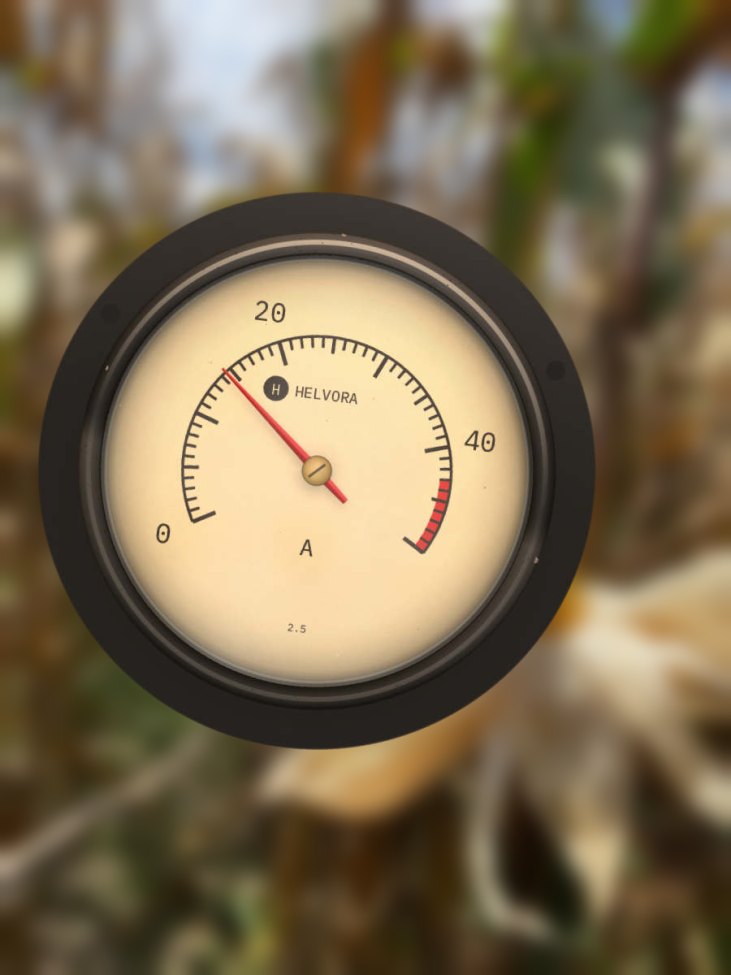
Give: 14.5 A
